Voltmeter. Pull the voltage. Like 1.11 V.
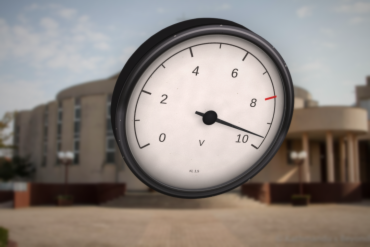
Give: 9.5 V
